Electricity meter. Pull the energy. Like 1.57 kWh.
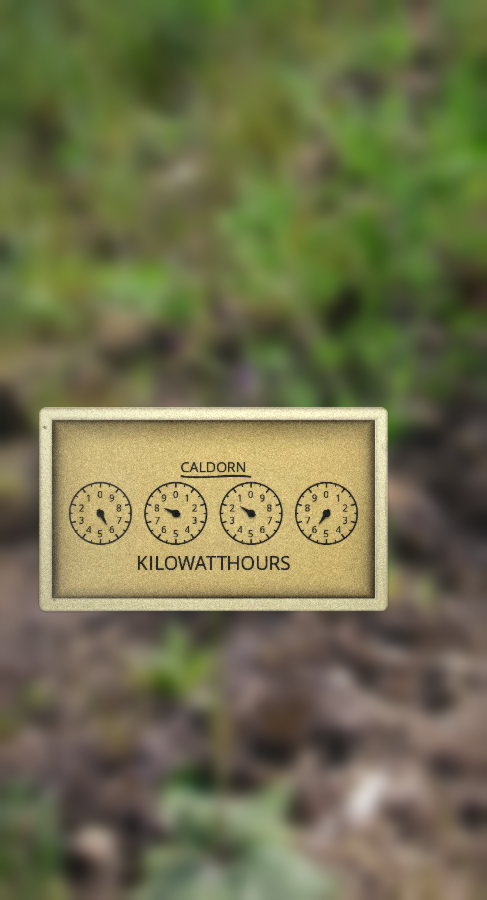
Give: 5816 kWh
